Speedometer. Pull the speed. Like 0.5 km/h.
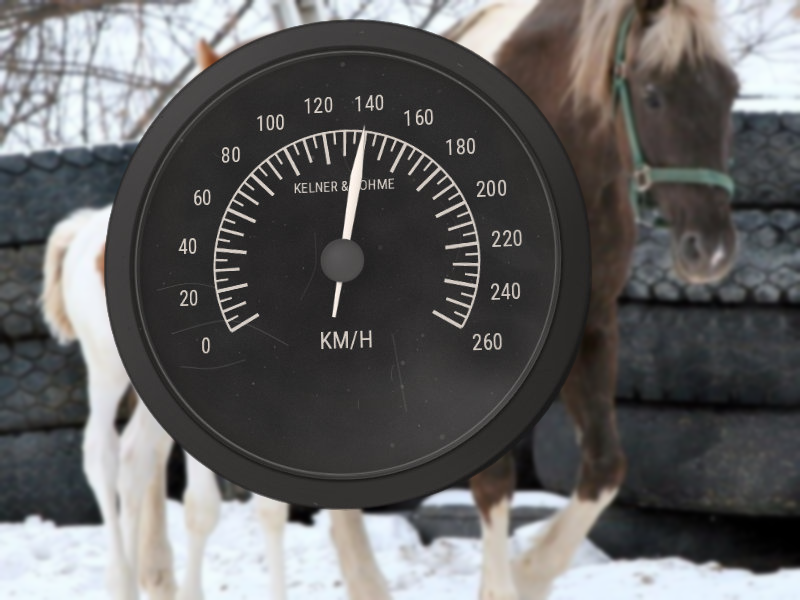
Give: 140 km/h
